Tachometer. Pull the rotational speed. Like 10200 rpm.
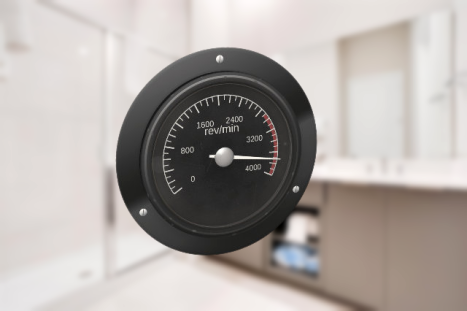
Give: 3700 rpm
